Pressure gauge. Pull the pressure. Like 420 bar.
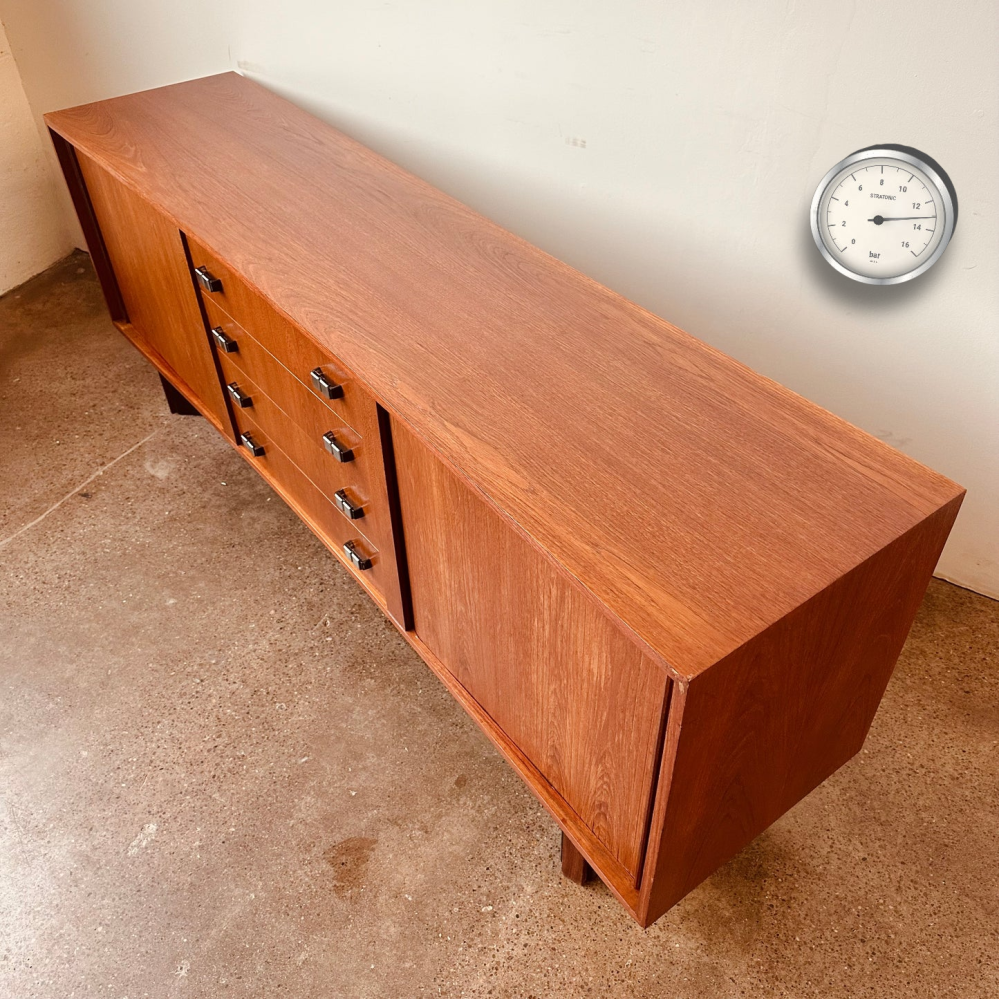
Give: 13 bar
